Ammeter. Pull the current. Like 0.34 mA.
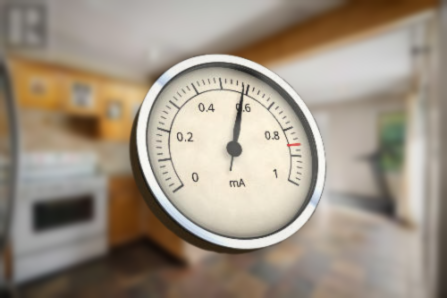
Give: 0.58 mA
